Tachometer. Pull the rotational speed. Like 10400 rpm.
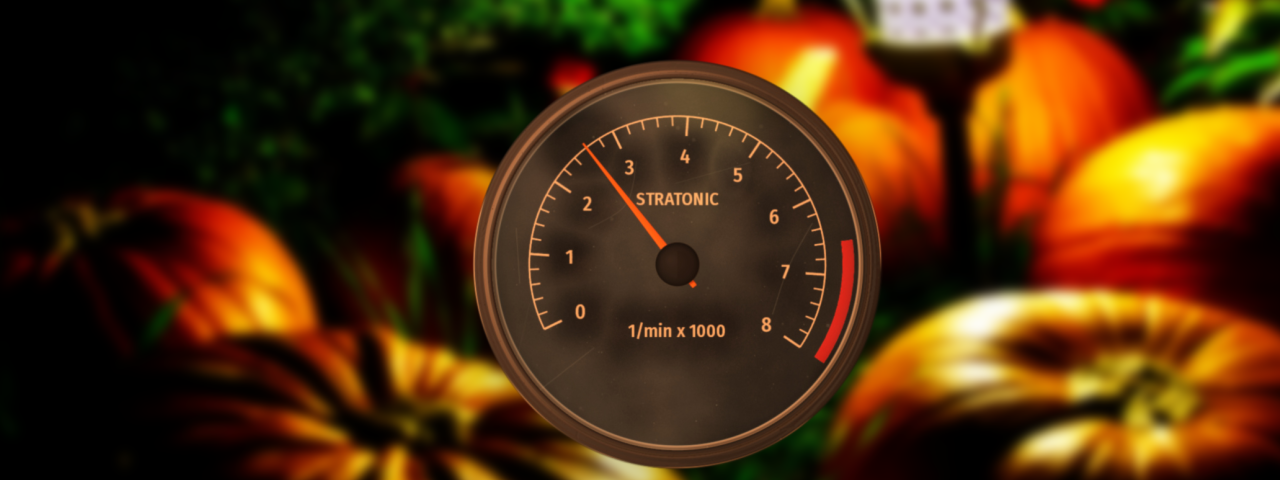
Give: 2600 rpm
